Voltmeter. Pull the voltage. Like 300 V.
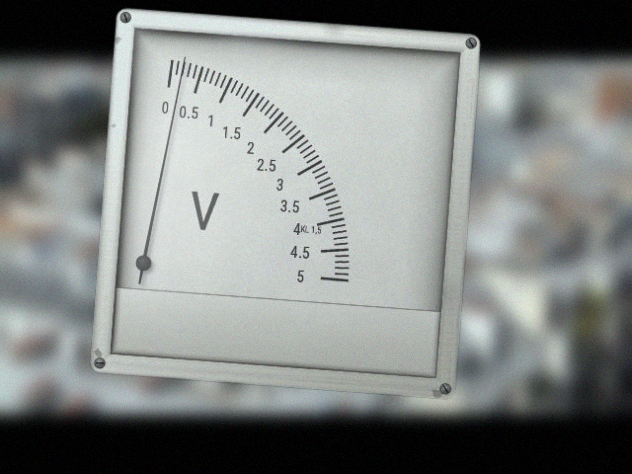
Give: 0.2 V
